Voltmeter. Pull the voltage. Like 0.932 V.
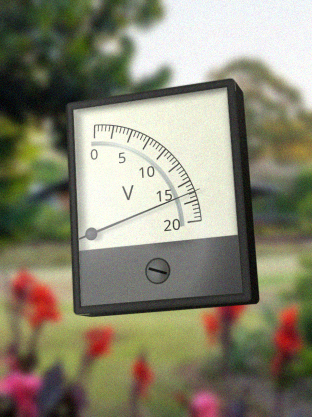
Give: 16.5 V
